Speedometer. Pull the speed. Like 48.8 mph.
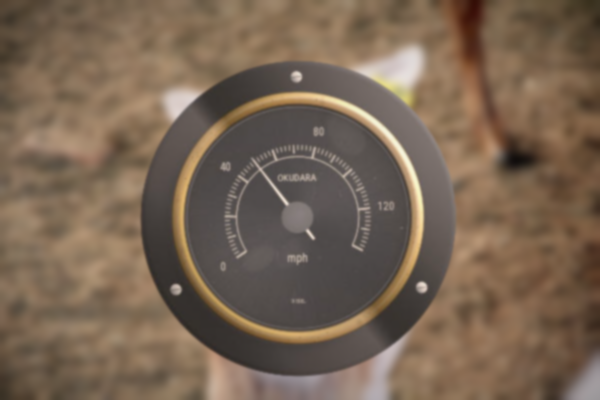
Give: 50 mph
